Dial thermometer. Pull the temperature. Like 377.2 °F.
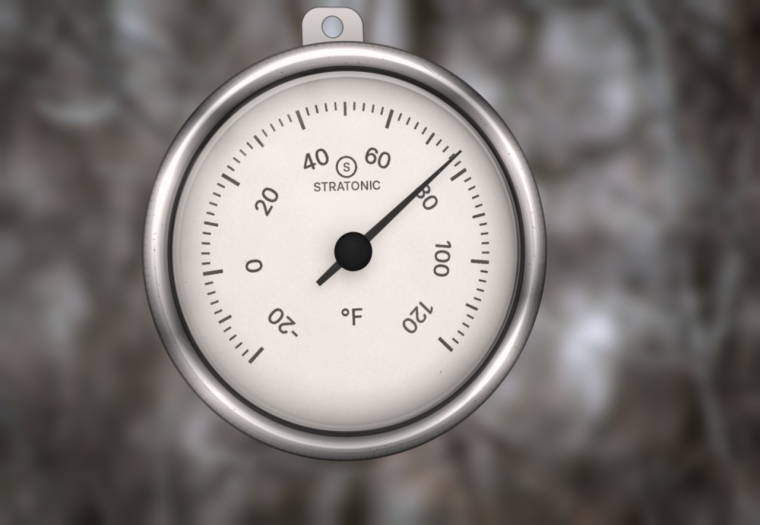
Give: 76 °F
